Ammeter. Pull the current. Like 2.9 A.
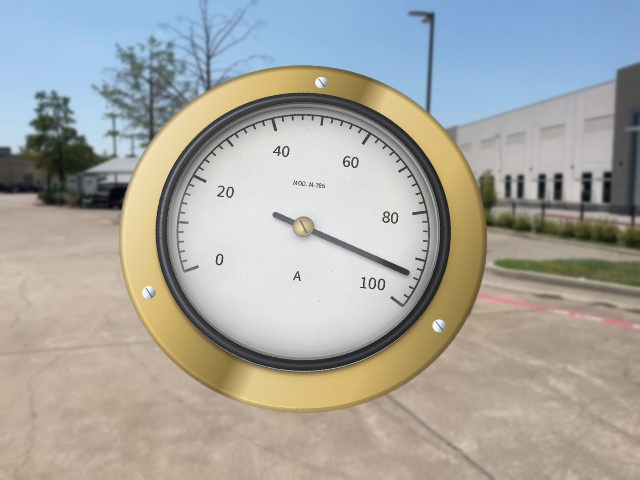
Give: 94 A
